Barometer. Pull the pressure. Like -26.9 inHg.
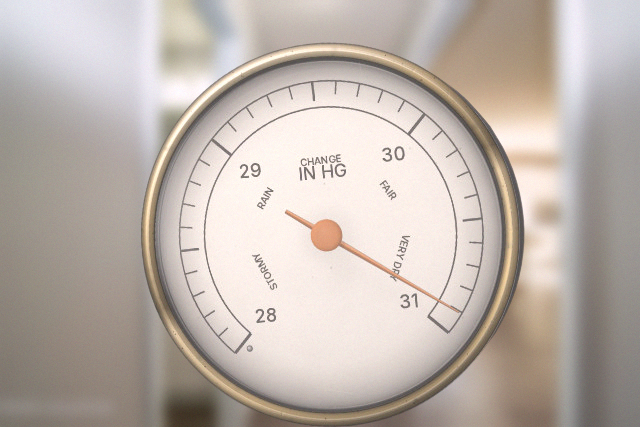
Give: 30.9 inHg
